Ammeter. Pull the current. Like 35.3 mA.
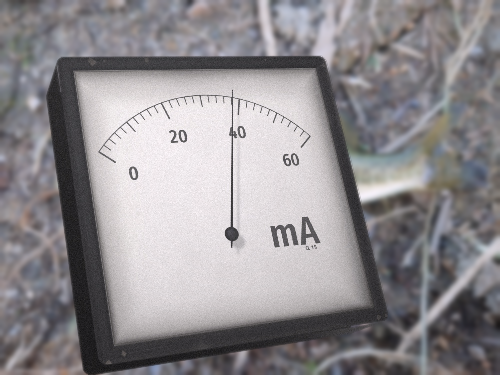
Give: 38 mA
